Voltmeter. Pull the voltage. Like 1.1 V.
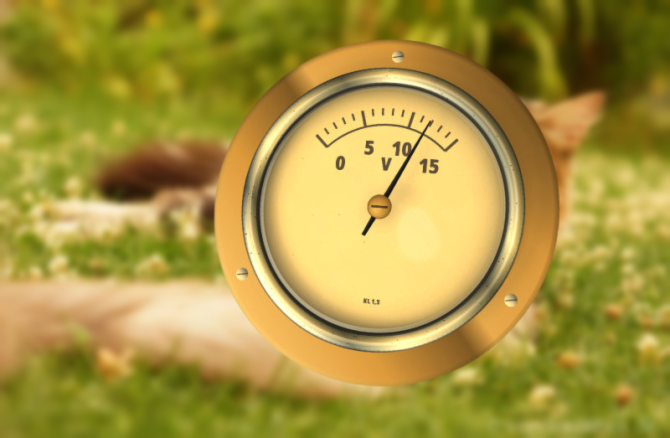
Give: 12 V
